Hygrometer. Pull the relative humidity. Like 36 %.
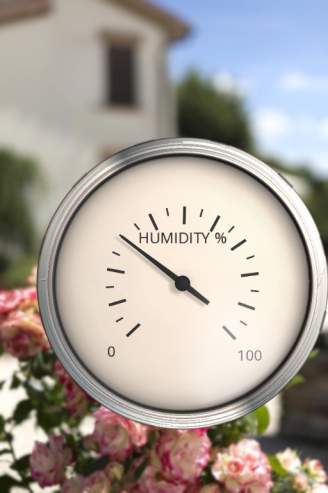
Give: 30 %
